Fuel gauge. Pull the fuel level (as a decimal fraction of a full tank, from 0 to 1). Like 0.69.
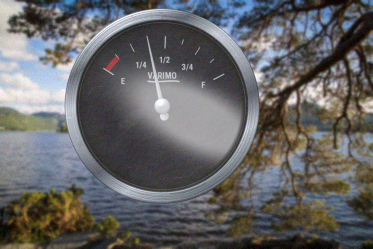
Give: 0.375
